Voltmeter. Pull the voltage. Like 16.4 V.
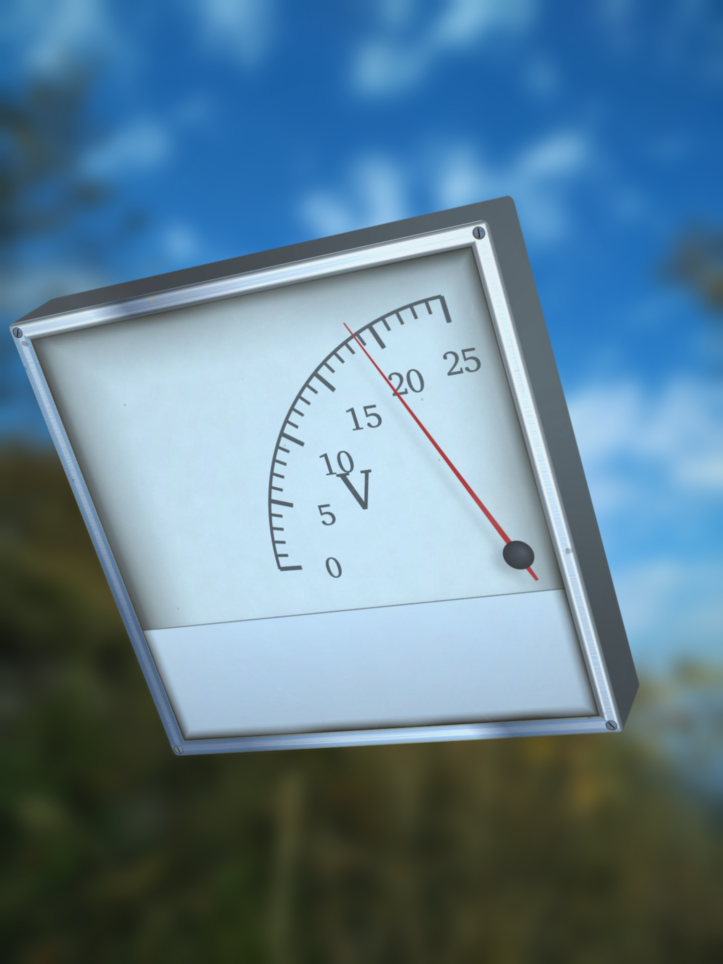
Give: 19 V
